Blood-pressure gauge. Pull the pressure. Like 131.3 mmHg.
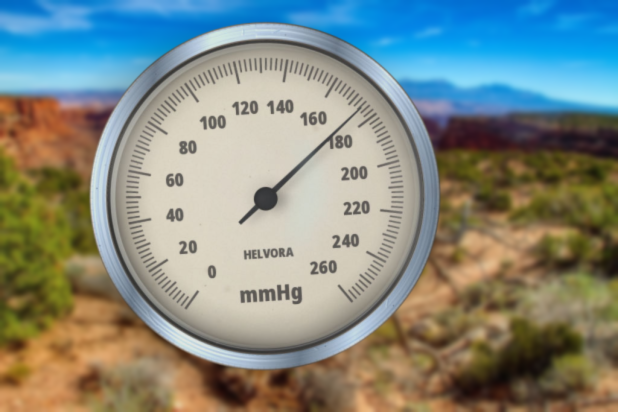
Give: 174 mmHg
